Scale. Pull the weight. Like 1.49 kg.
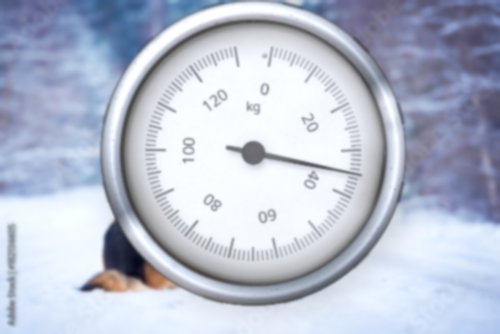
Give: 35 kg
